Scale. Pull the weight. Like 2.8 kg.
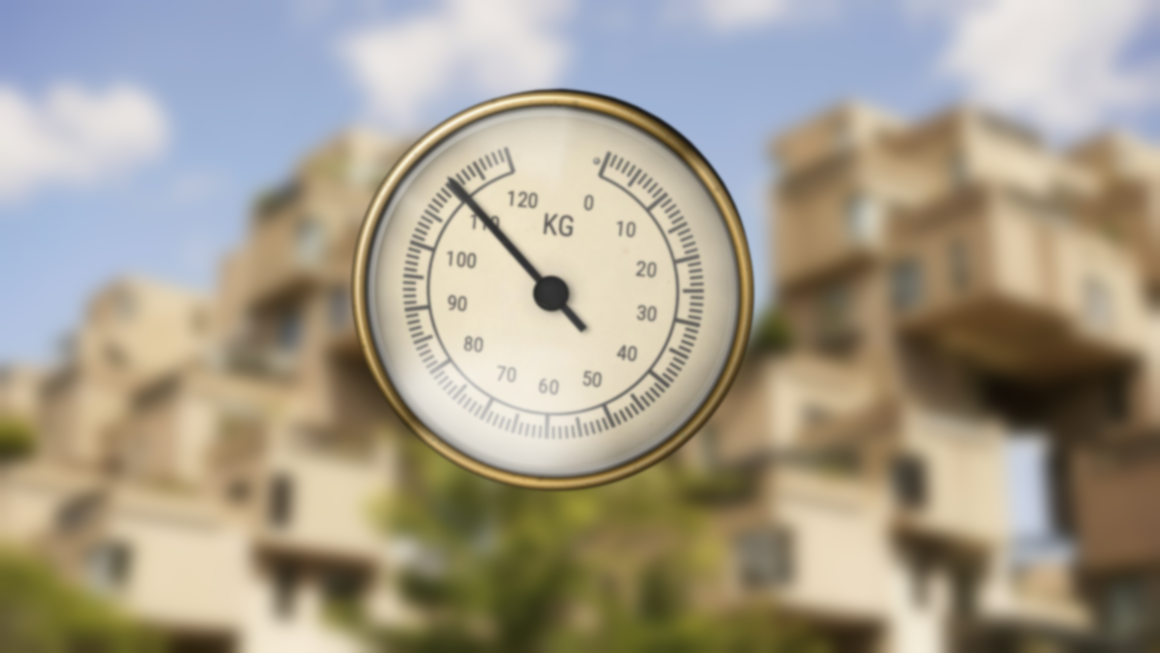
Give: 111 kg
